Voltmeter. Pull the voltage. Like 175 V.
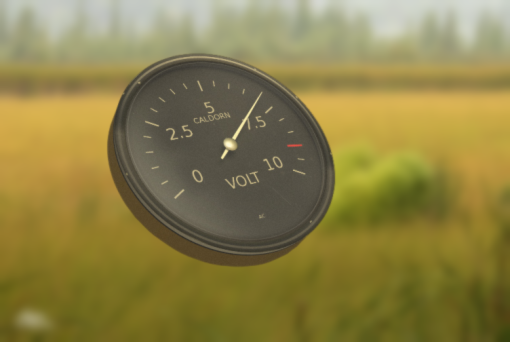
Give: 7 V
